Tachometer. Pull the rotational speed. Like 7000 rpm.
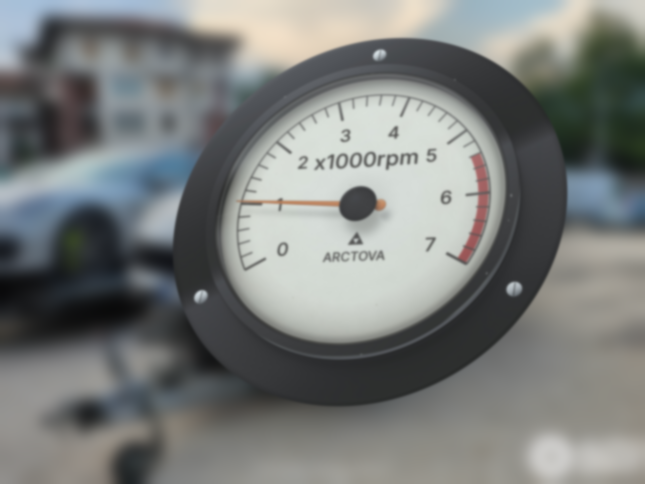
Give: 1000 rpm
